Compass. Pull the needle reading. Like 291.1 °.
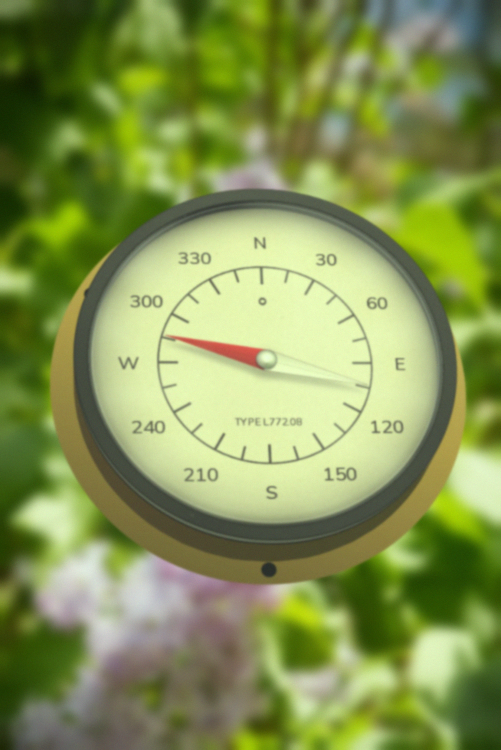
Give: 285 °
